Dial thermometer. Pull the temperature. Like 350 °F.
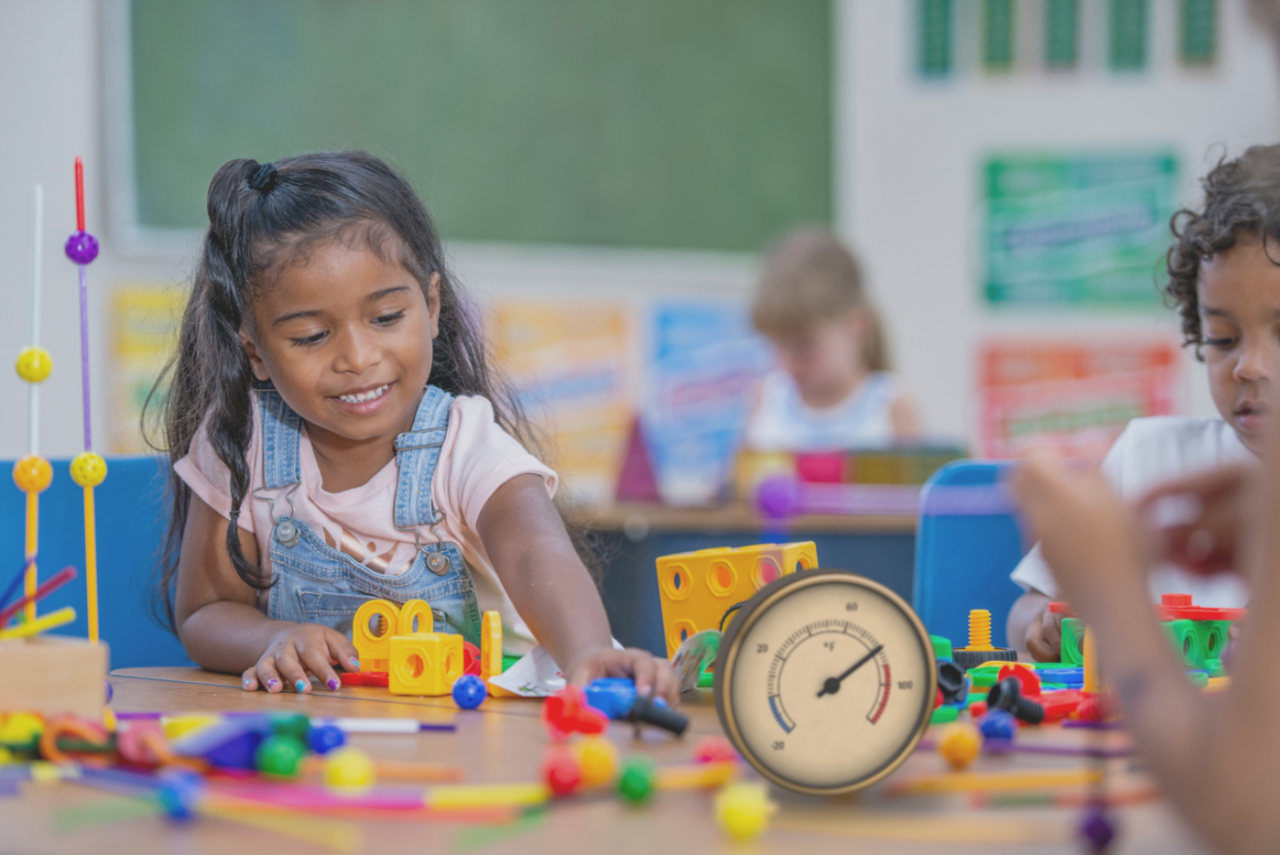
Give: 80 °F
